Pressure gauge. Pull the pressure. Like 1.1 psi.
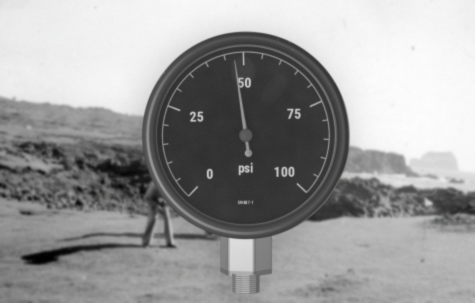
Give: 47.5 psi
